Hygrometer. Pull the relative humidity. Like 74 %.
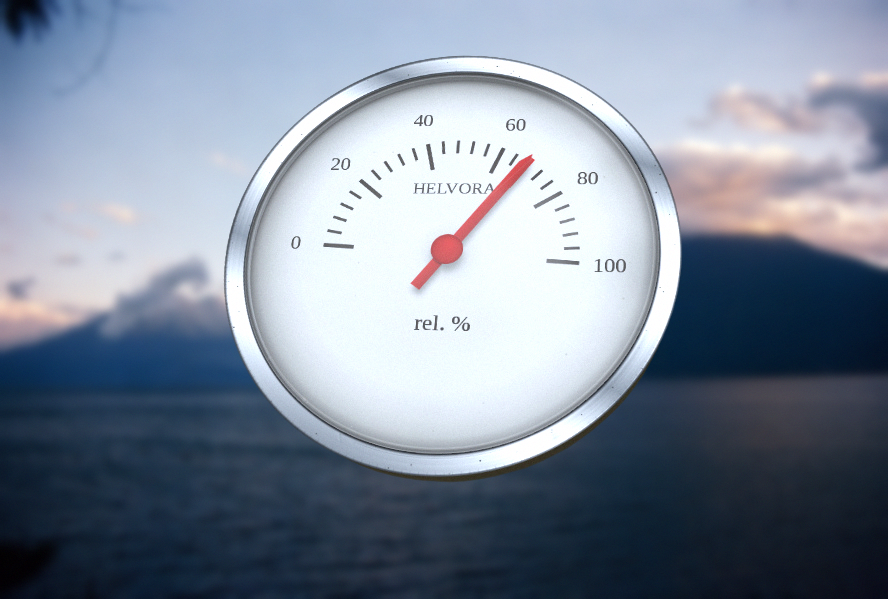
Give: 68 %
